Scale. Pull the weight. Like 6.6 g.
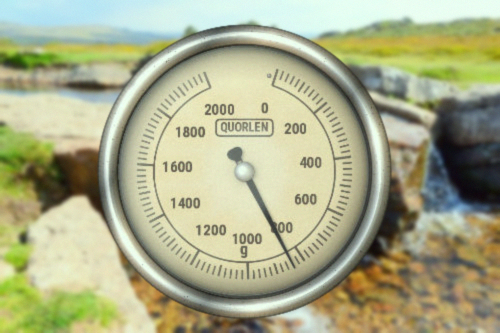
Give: 840 g
